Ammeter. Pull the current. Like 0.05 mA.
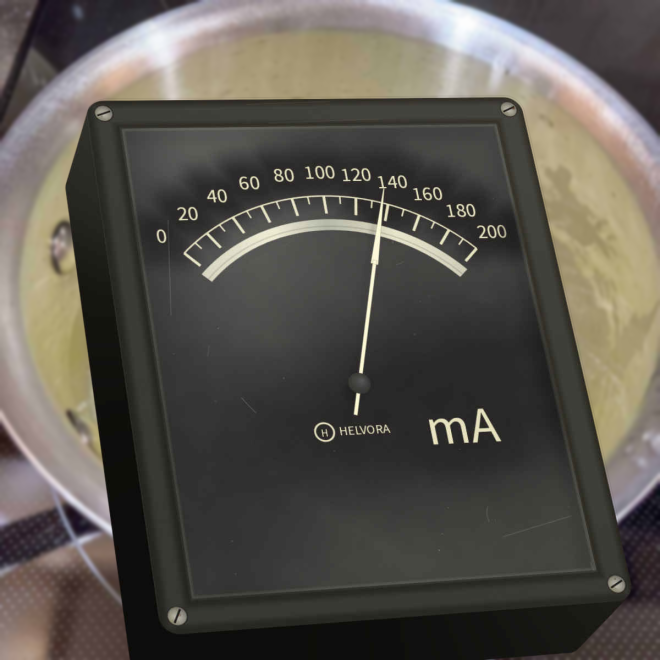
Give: 135 mA
